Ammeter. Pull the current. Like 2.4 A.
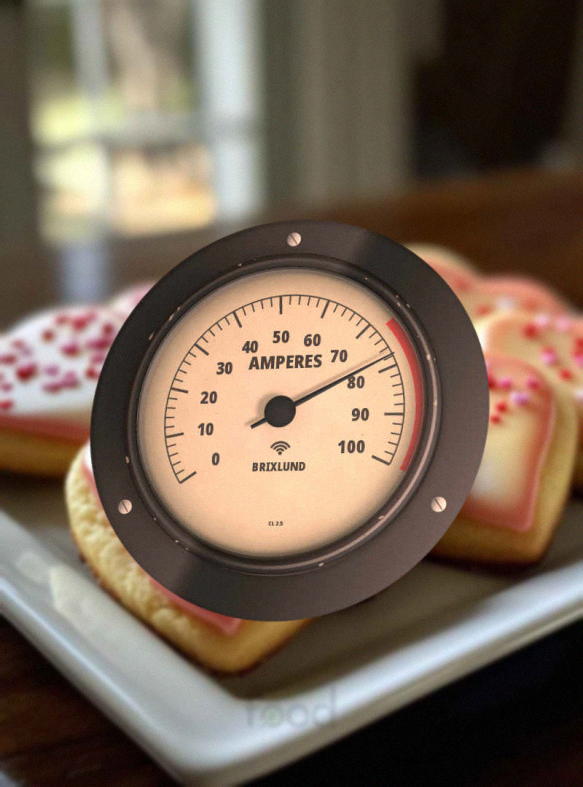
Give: 78 A
